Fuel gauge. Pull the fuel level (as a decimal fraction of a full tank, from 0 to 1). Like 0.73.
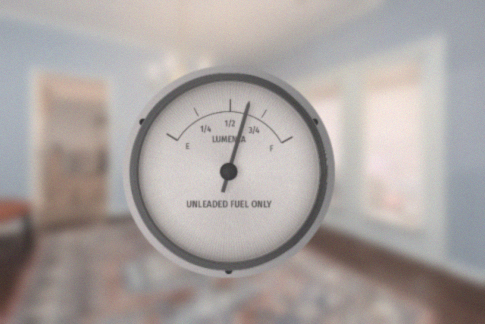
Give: 0.625
